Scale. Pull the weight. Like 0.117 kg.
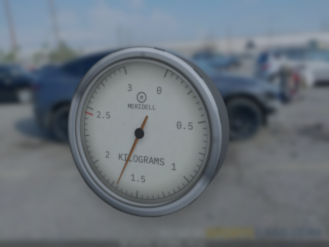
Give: 1.7 kg
